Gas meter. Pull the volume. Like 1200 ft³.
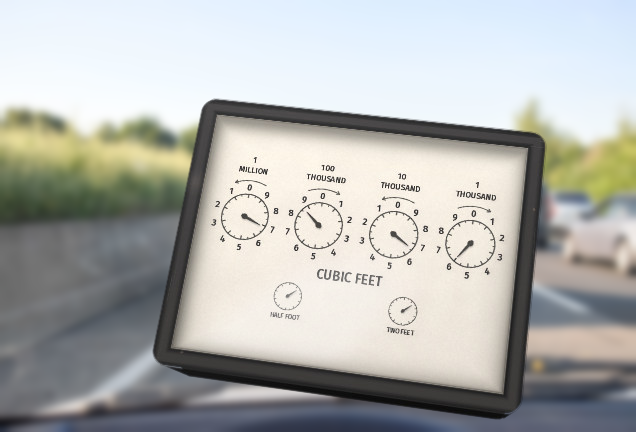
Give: 686600 ft³
